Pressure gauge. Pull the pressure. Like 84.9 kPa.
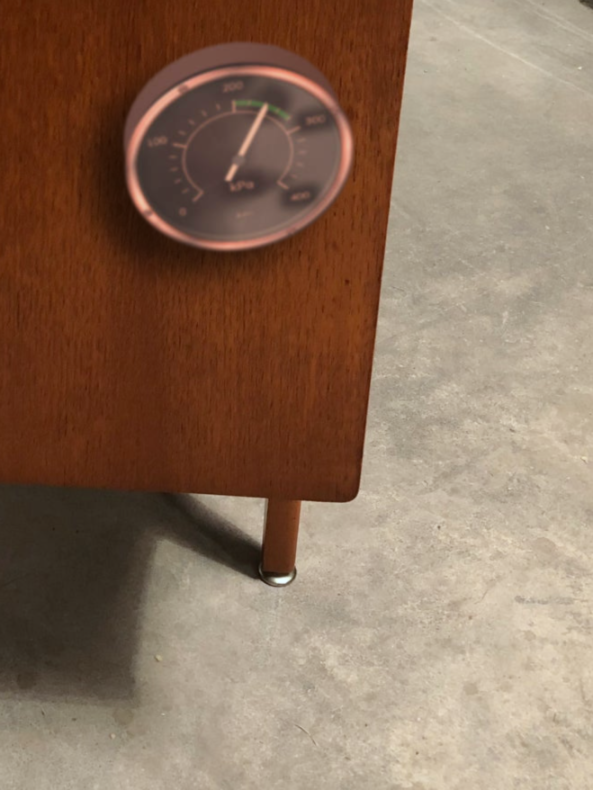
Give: 240 kPa
